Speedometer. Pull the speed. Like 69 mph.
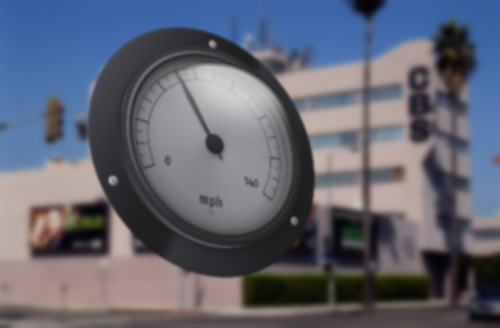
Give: 50 mph
